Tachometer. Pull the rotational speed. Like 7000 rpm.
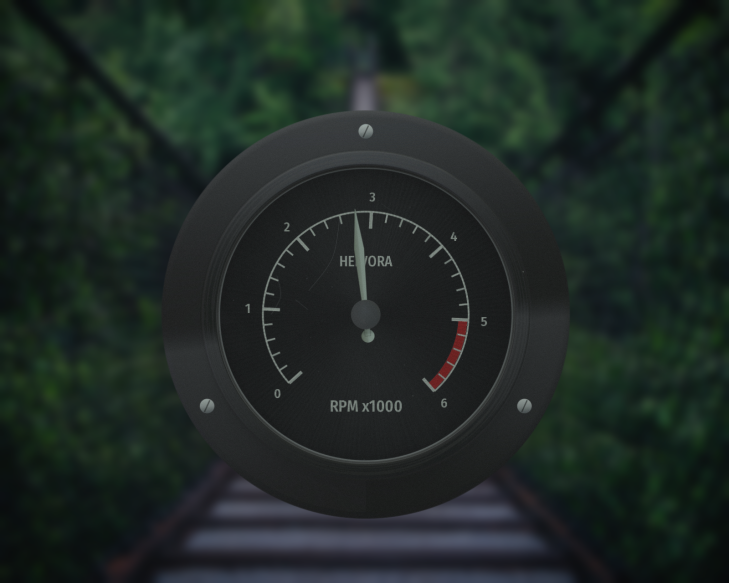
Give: 2800 rpm
